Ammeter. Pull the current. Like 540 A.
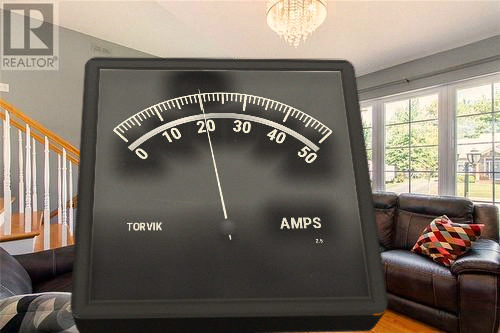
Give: 20 A
